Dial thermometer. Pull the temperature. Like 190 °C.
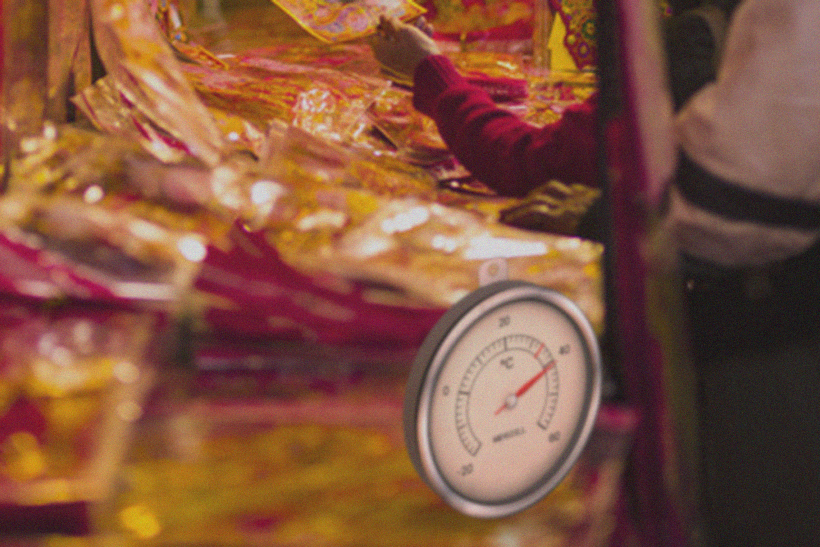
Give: 40 °C
